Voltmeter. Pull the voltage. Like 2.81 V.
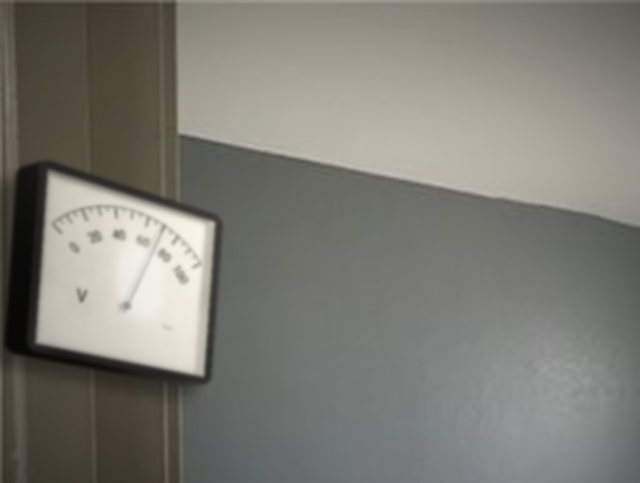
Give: 70 V
